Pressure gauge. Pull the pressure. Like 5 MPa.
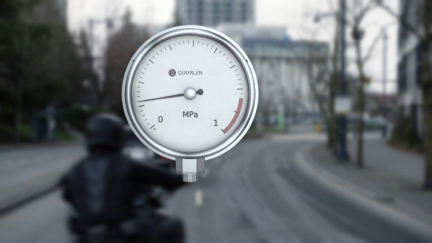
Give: 0.12 MPa
